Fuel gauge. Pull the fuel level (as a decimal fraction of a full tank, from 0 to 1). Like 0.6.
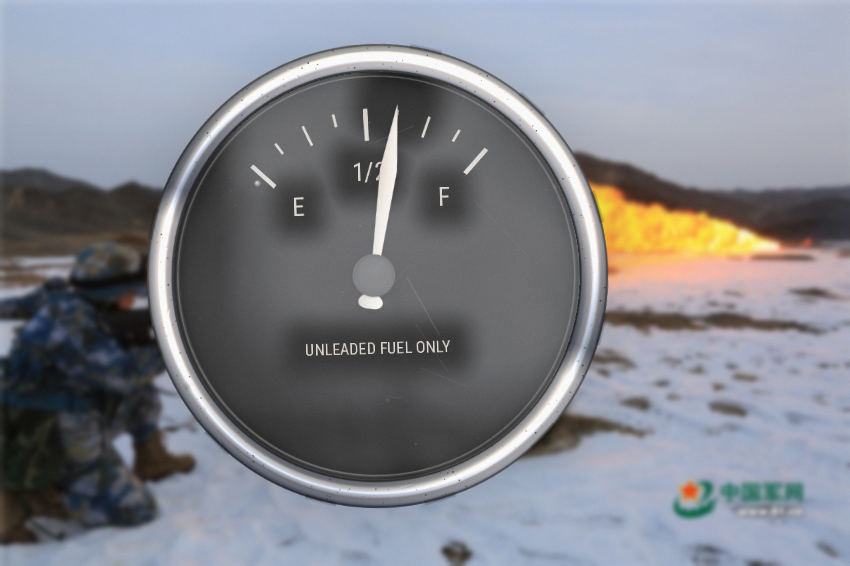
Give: 0.625
